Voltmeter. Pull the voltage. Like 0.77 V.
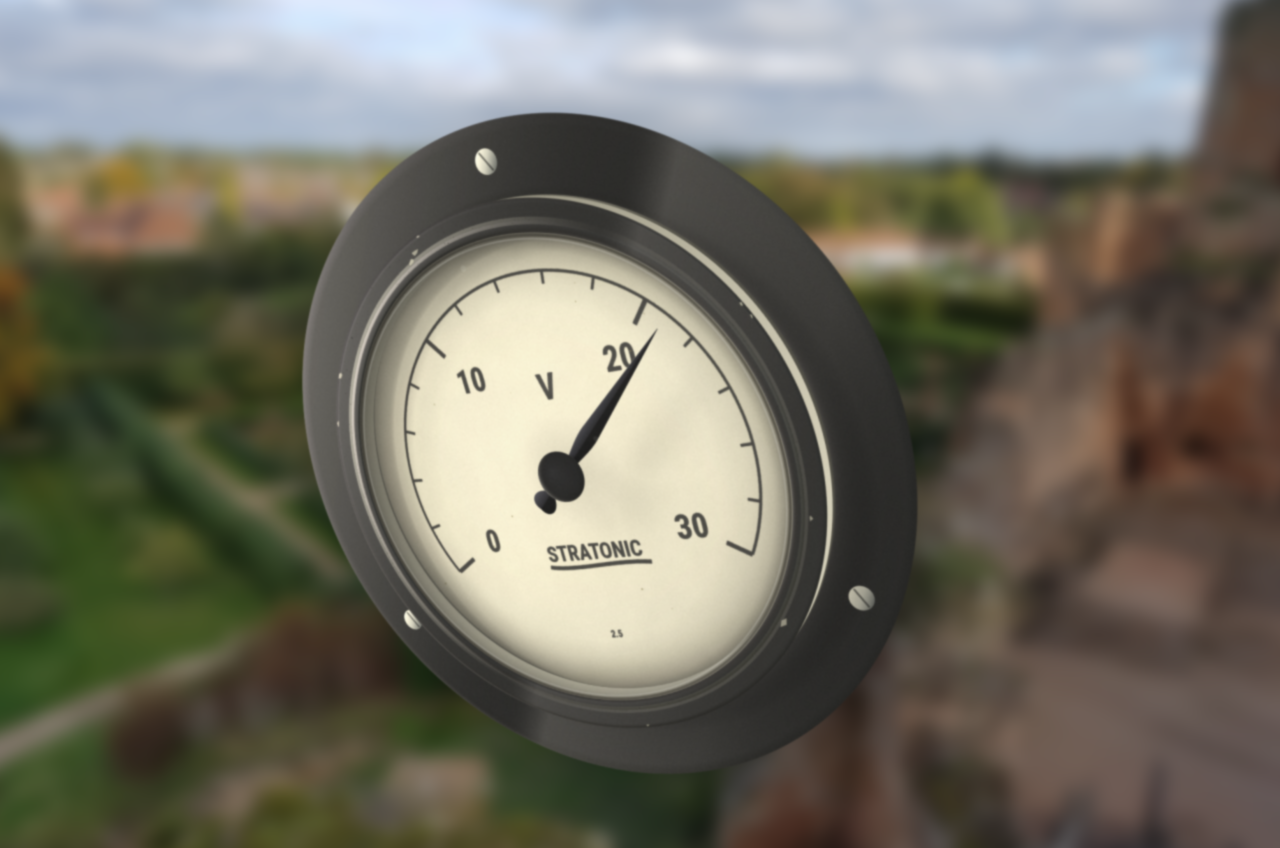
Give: 21 V
